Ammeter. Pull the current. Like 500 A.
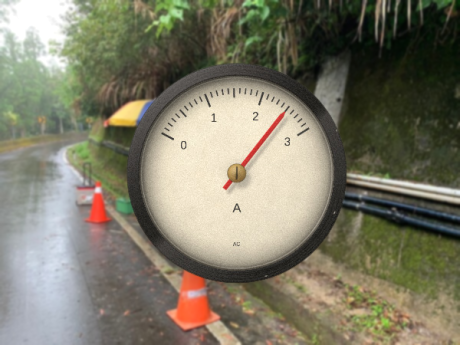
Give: 2.5 A
